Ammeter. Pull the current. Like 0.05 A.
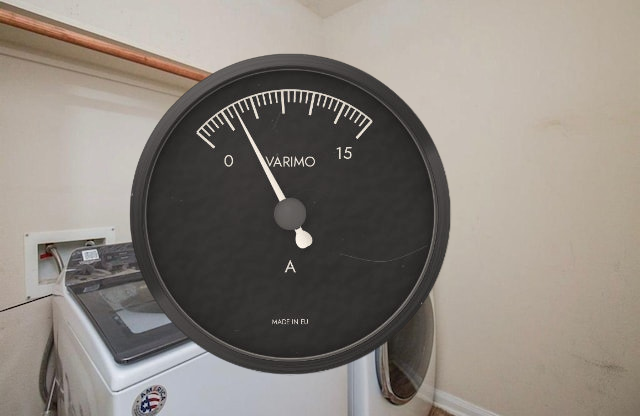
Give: 3.5 A
